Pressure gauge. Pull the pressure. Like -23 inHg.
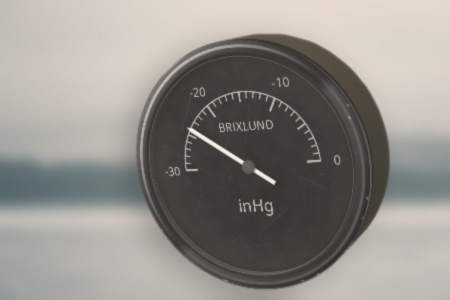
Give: -24 inHg
